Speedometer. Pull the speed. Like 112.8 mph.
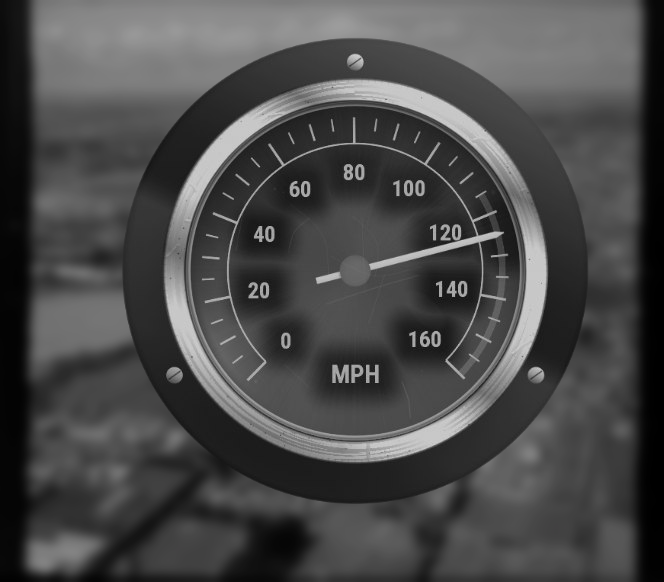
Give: 125 mph
